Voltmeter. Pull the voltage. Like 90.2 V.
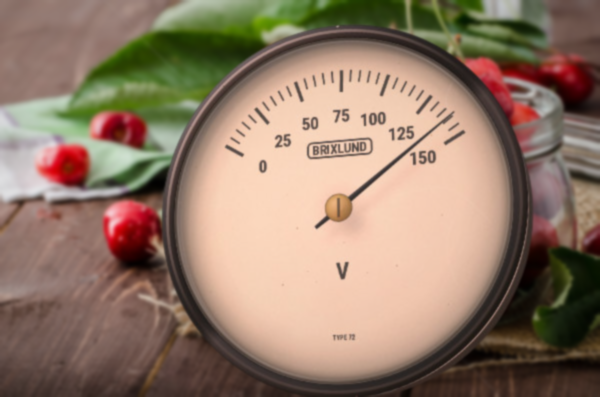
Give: 140 V
